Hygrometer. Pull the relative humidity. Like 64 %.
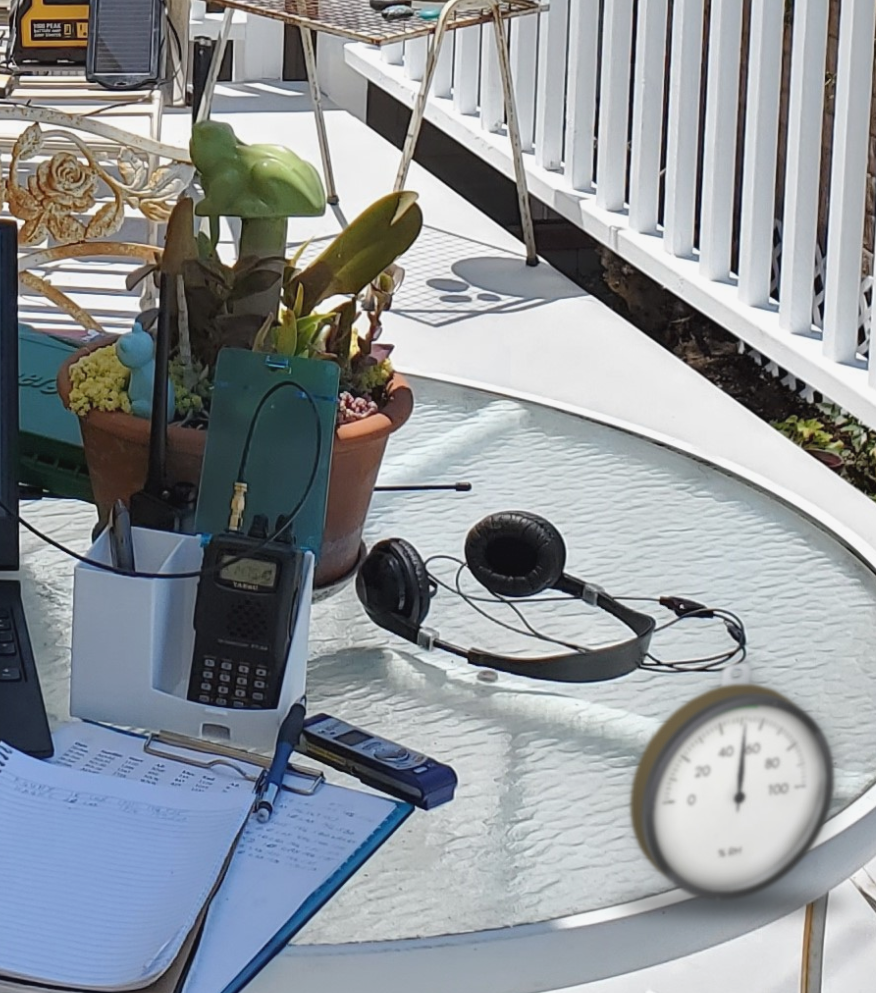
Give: 50 %
